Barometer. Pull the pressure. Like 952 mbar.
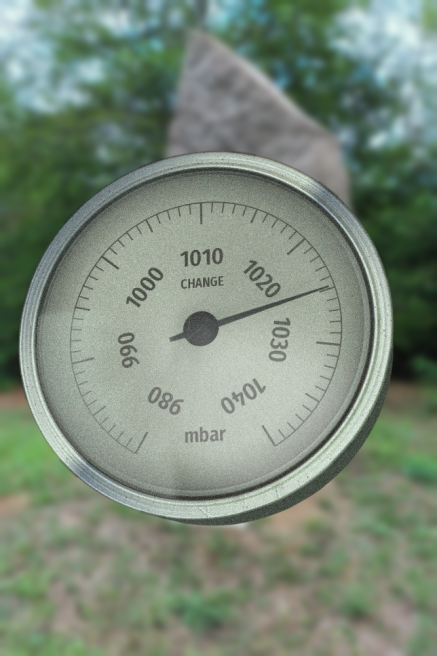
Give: 1025 mbar
